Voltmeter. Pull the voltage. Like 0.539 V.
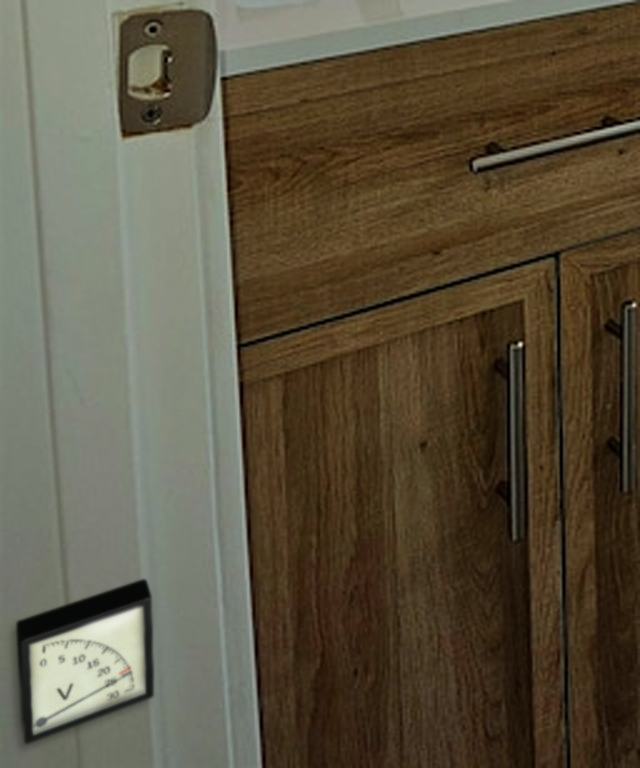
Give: 25 V
